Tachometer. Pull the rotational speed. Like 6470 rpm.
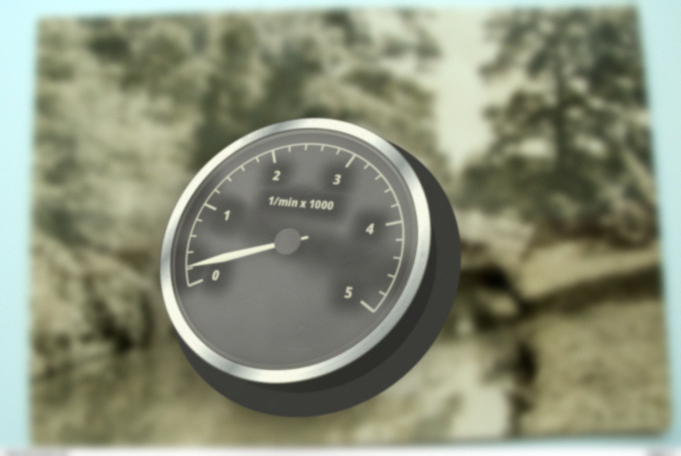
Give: 200 rpm
